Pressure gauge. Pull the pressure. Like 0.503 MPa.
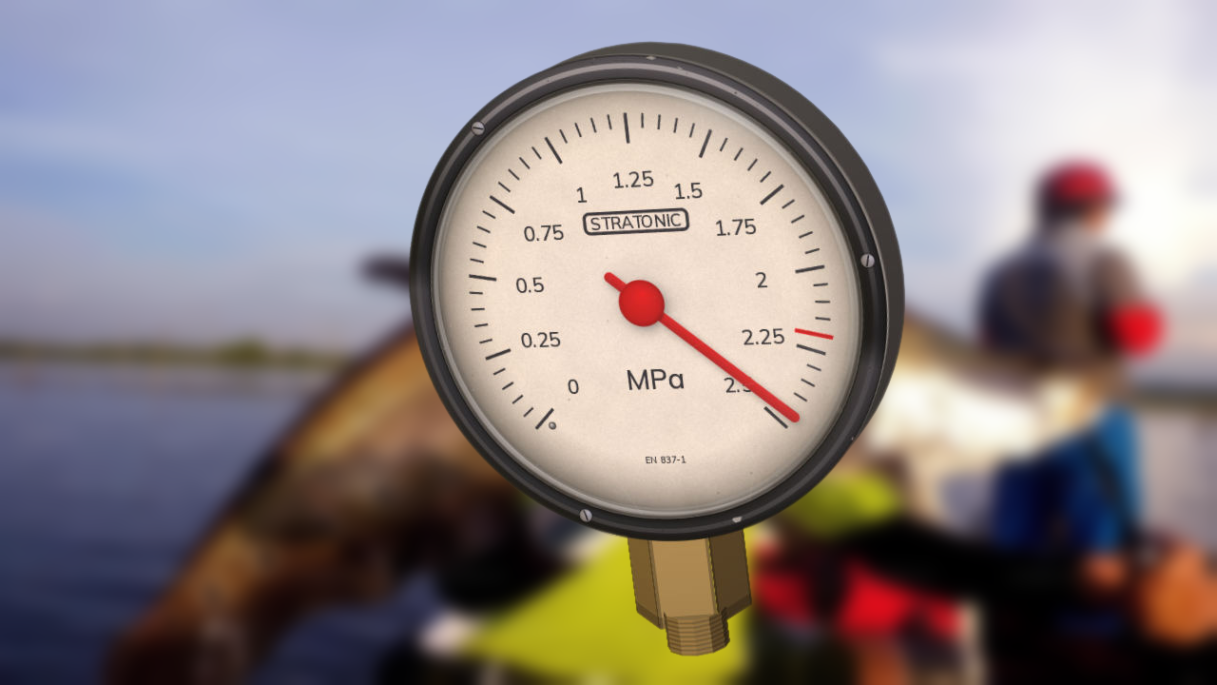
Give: 2.45 MPa
